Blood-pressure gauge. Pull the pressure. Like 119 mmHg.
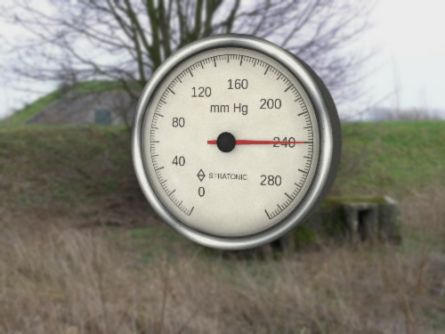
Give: 240 mmHg
